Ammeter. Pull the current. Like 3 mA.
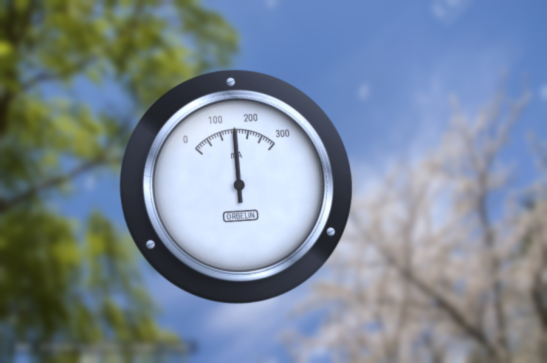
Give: 150 mA
